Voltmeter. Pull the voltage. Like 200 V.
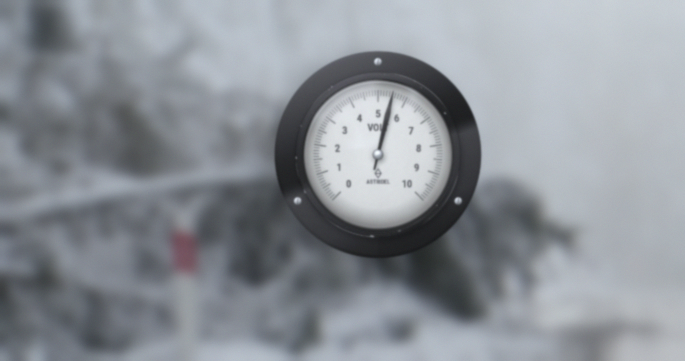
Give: 5.5 V
